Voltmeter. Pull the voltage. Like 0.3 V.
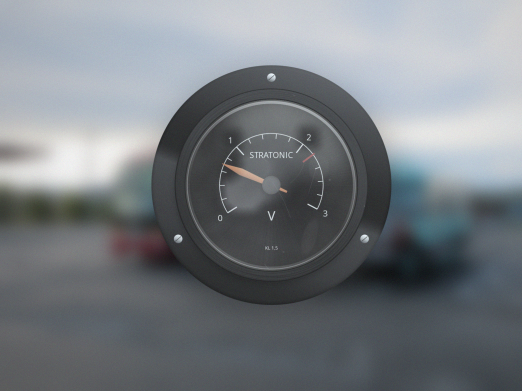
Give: 0.7 V
